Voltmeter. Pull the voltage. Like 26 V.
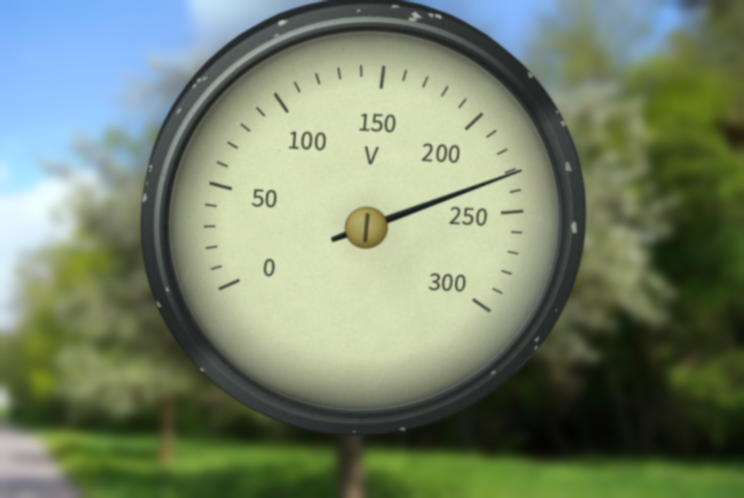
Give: 230 V
